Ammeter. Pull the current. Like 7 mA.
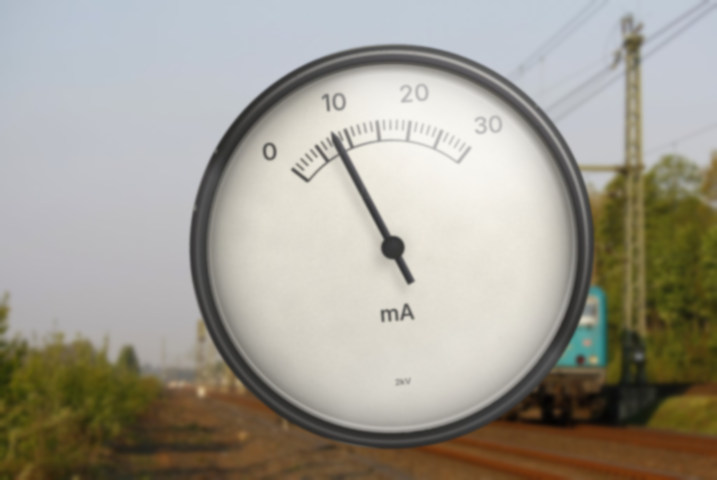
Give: 8 mA
